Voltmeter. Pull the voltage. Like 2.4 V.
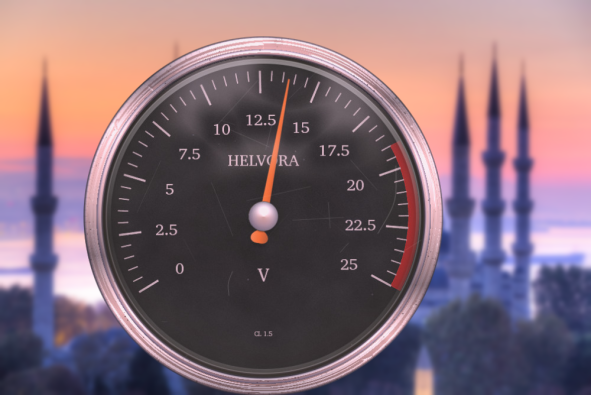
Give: 13.75 V
